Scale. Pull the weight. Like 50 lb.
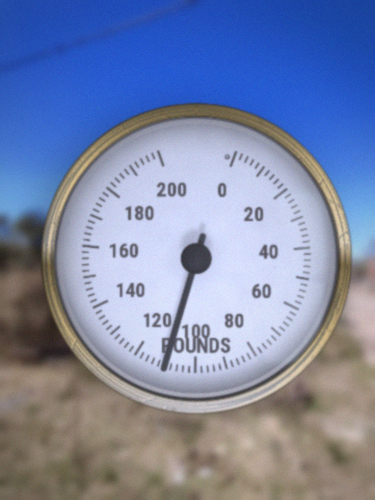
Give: 110 lb
